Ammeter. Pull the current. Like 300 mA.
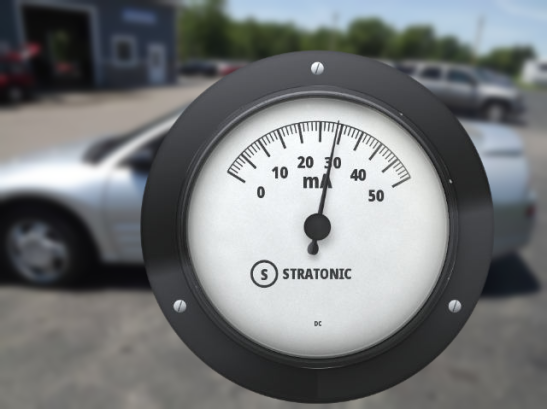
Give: 29 mA
